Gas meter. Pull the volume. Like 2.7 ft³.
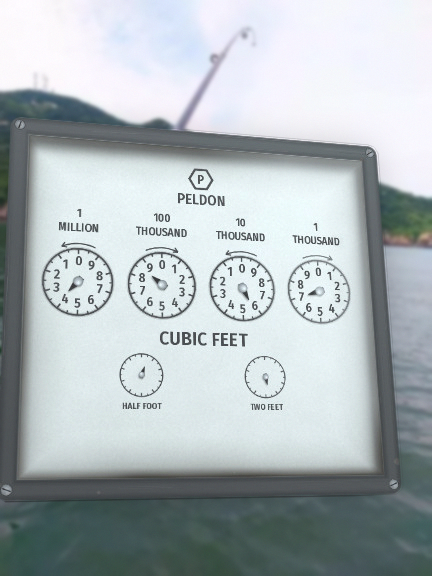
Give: 385700 ft³
